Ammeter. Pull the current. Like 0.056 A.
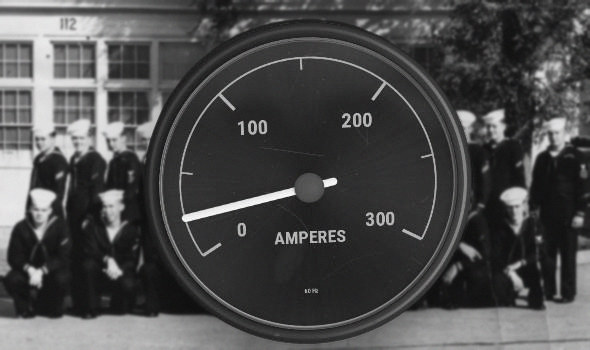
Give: 25 A
